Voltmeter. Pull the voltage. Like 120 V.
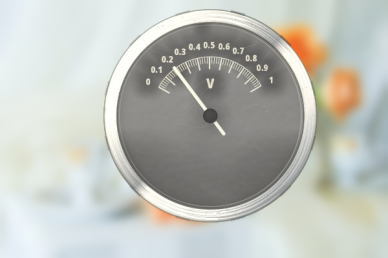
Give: 0.2 V
